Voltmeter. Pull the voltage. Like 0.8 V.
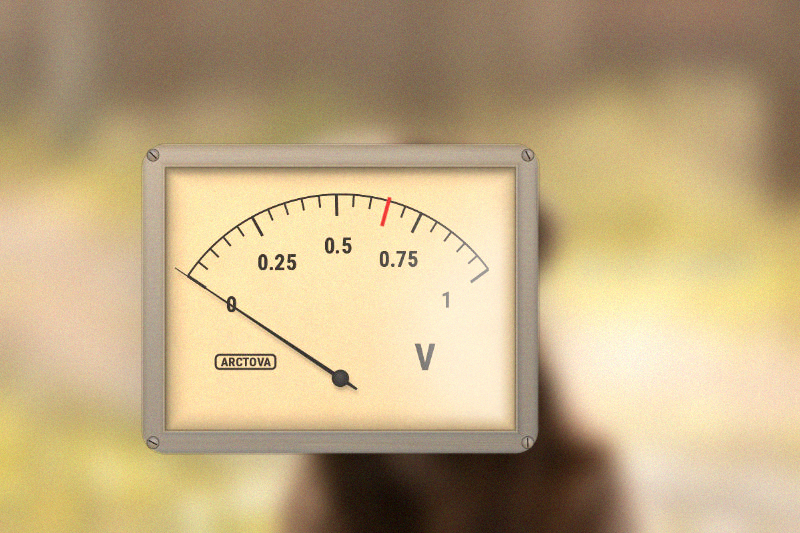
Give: 0 V
